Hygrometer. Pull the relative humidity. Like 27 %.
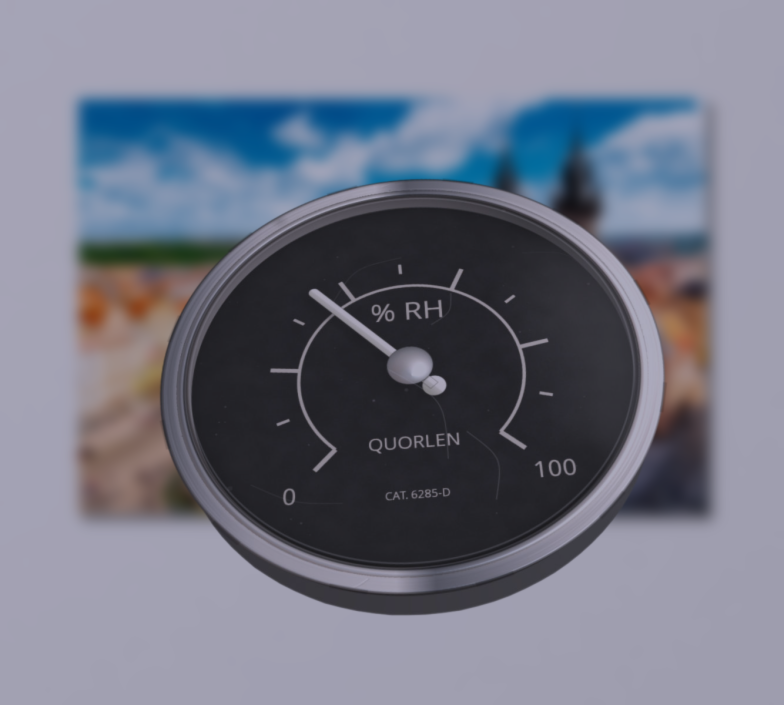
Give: 35 %
